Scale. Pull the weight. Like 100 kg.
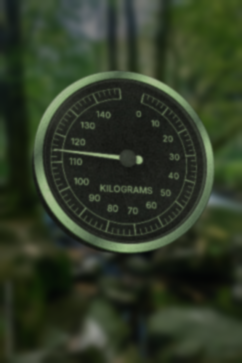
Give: 114 kg
